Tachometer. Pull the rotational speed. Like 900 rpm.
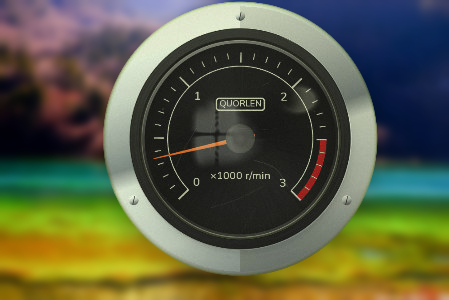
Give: 350 rpm
